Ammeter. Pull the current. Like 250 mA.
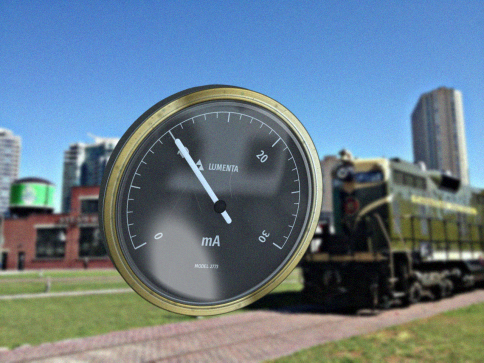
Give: 10 mA
